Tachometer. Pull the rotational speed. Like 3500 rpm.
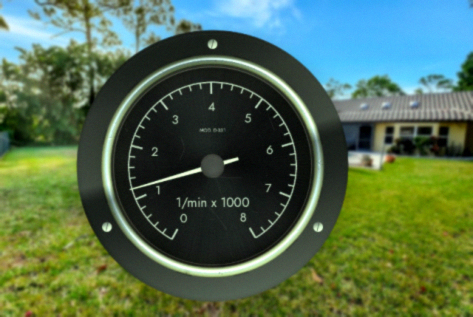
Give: 1200 rpm
